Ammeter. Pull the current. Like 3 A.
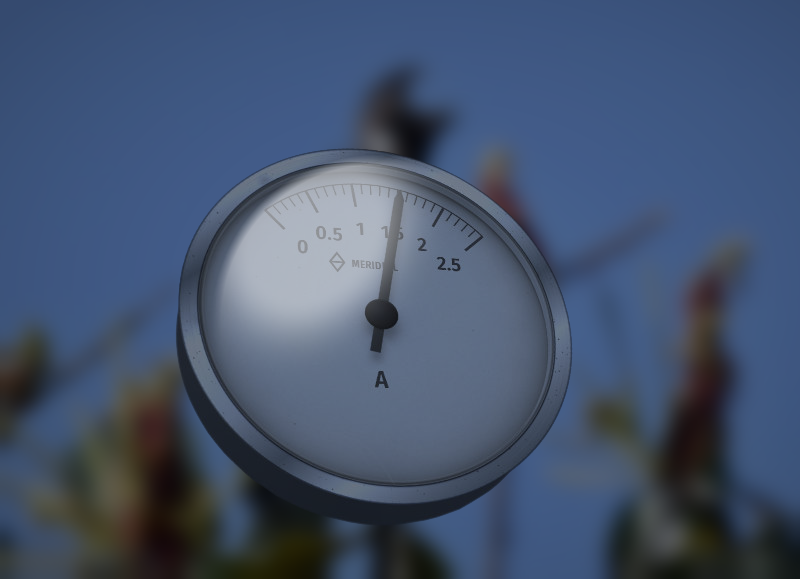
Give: 1.5 A
